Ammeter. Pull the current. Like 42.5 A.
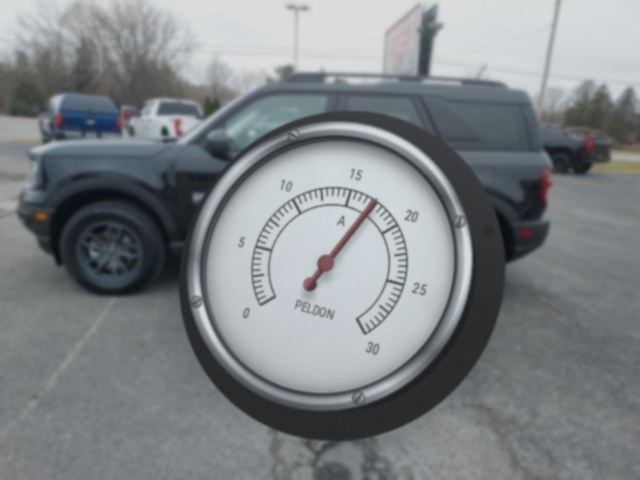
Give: 17.5 A
